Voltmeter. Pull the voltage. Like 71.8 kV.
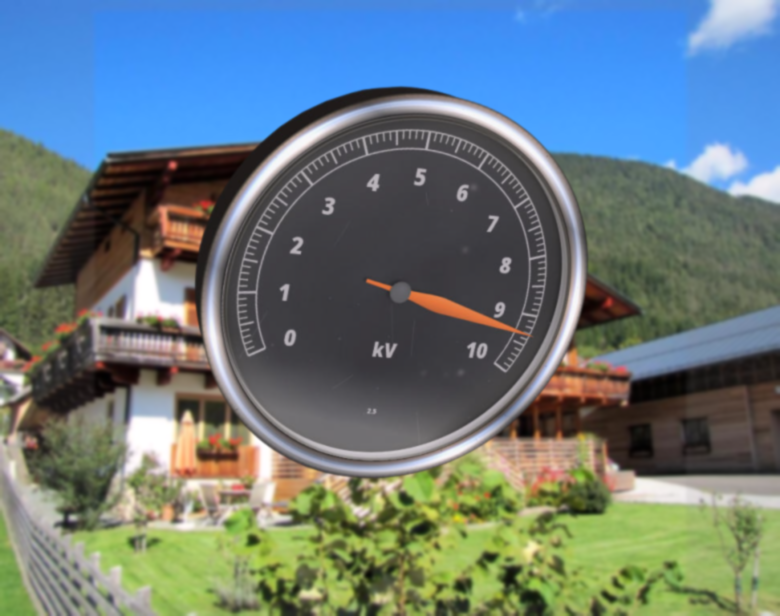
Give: 9.3 kV
